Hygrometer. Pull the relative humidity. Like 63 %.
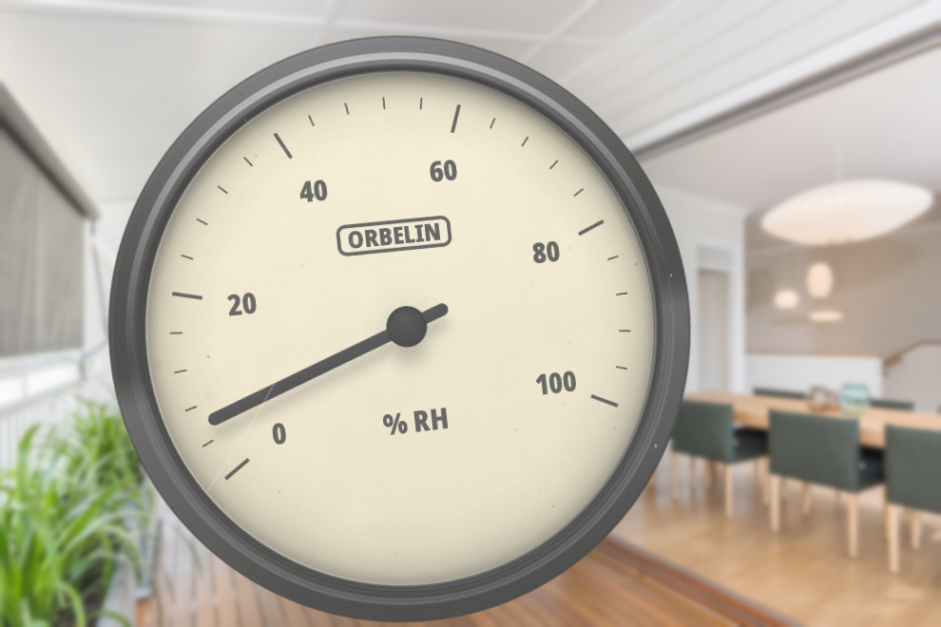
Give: 6 %
